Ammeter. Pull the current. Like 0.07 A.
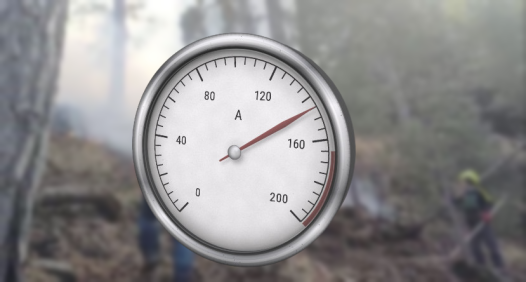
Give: 145 A
